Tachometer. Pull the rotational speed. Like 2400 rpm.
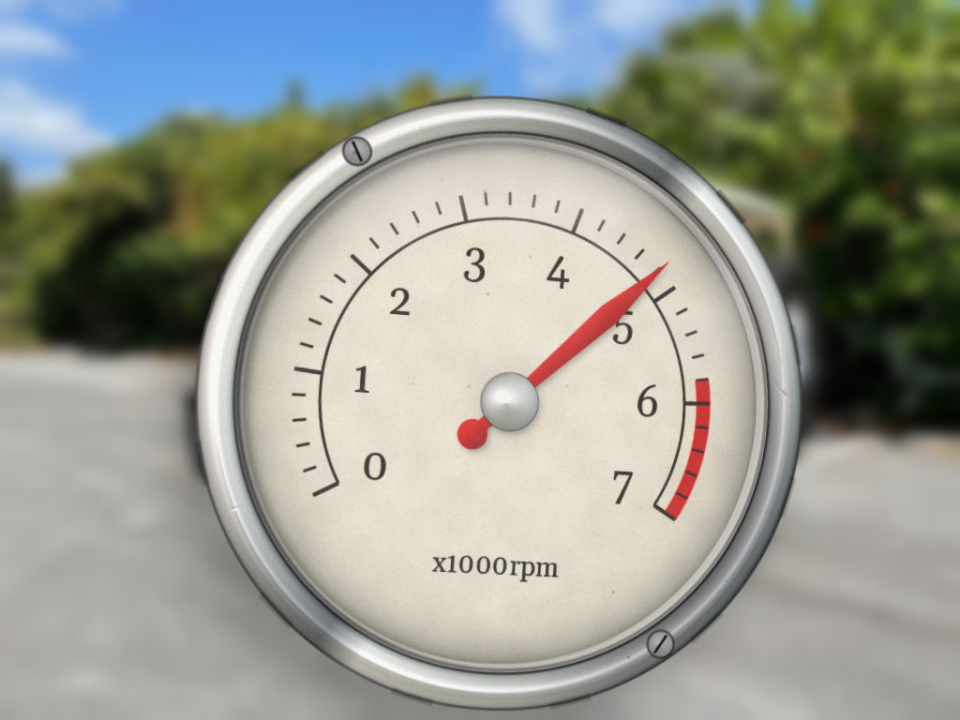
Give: 4800 rpm
